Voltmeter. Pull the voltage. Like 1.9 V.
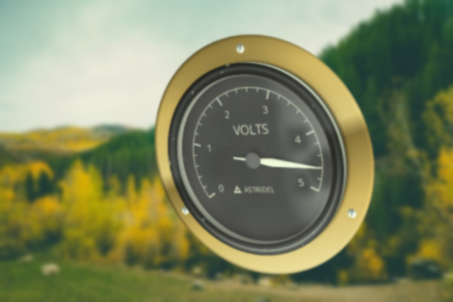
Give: 4.6 V
